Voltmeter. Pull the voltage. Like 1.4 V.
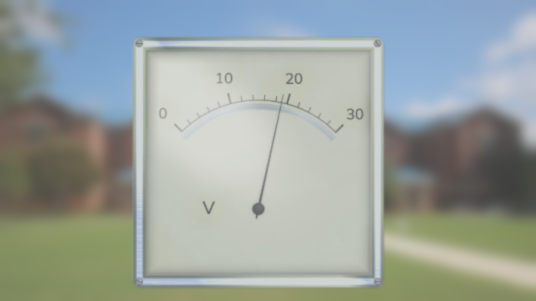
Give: 19 V
